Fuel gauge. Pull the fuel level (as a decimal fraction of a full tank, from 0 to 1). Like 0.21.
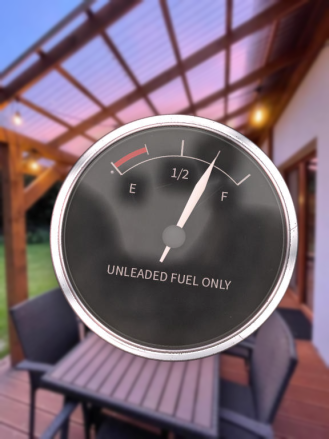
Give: 0.75
